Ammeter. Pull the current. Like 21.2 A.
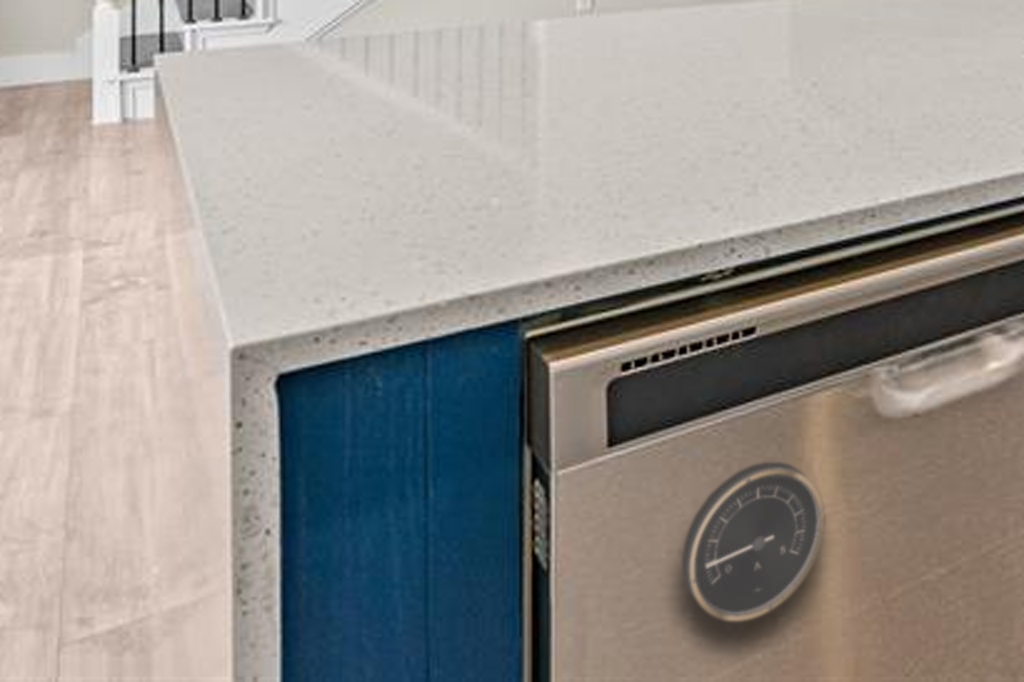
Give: 0.5 A
